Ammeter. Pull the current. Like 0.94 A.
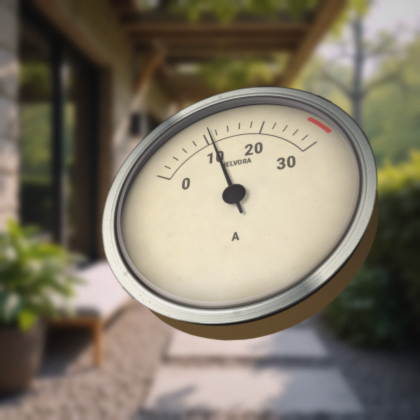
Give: 11 A
